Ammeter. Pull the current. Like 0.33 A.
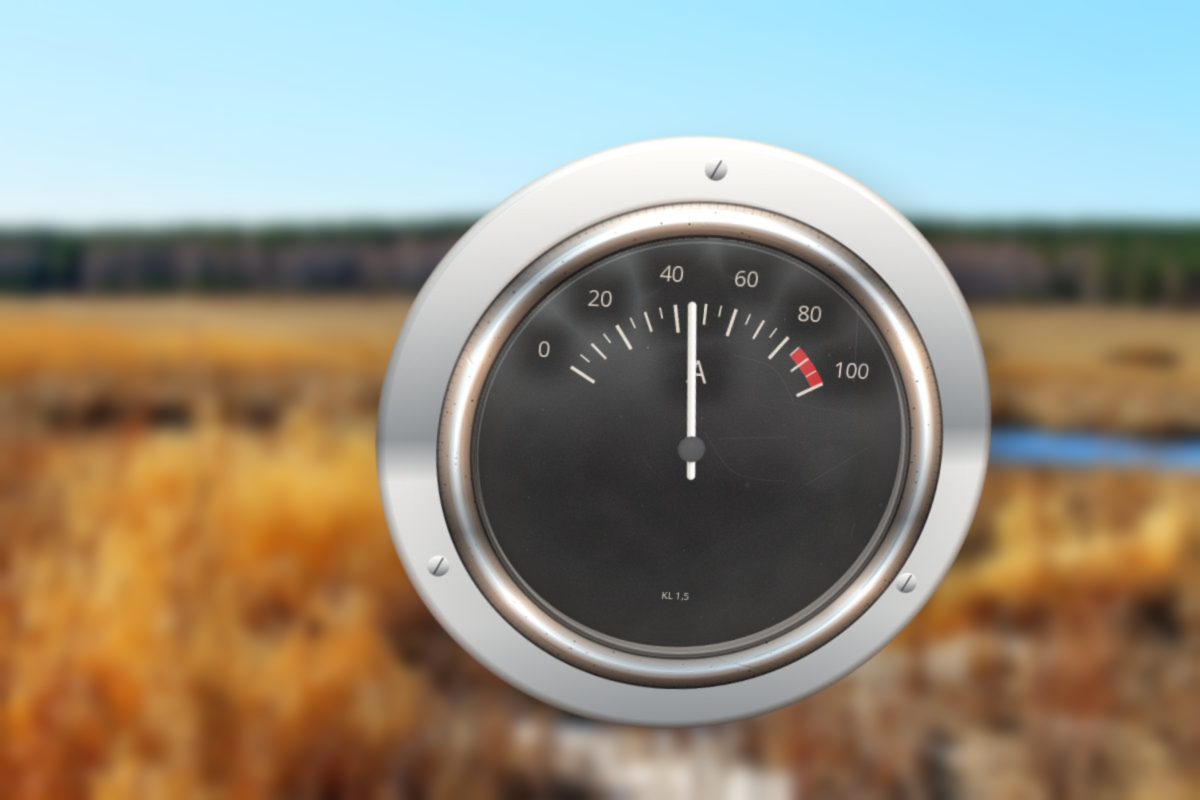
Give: 45 A
